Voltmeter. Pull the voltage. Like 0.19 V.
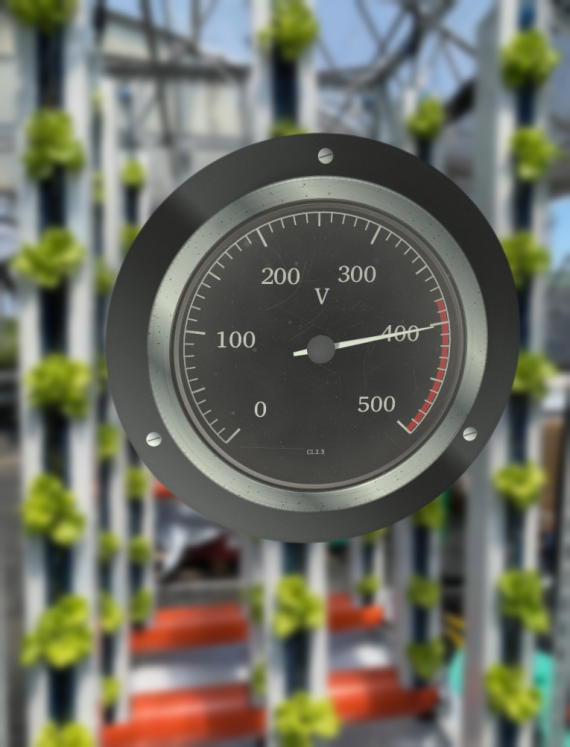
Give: 400 V
